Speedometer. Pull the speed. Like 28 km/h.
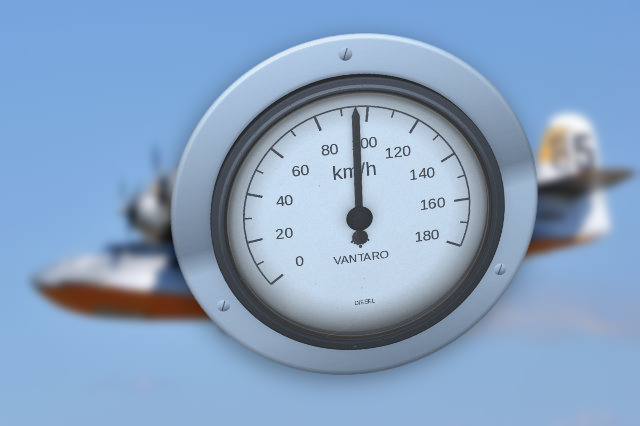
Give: 95 km/h
